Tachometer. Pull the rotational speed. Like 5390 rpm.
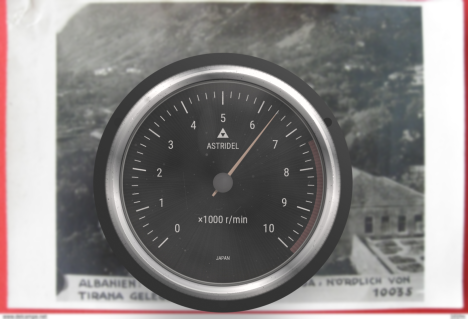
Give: 6400 rpm
